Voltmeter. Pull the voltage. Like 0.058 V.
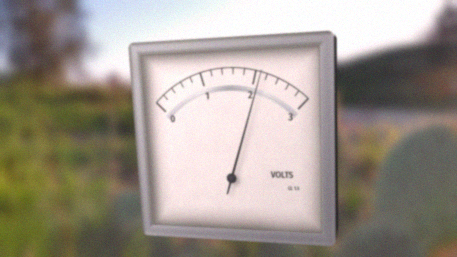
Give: 2.1 V
